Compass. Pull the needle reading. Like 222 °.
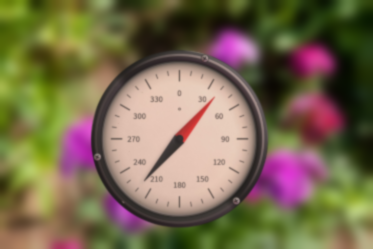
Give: 40 °
